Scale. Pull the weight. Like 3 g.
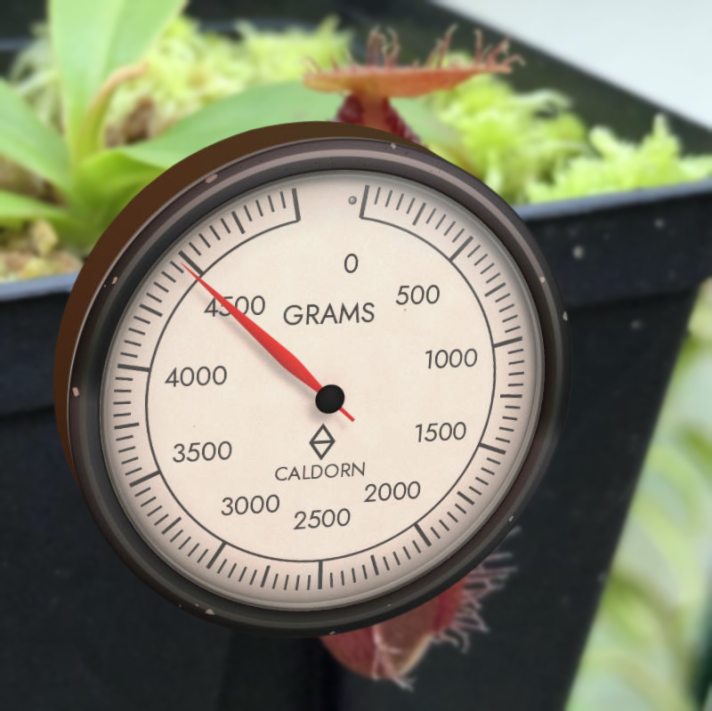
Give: 4475 g
